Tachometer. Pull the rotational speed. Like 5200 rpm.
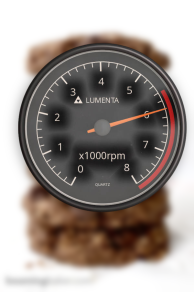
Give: 6000 rpm
